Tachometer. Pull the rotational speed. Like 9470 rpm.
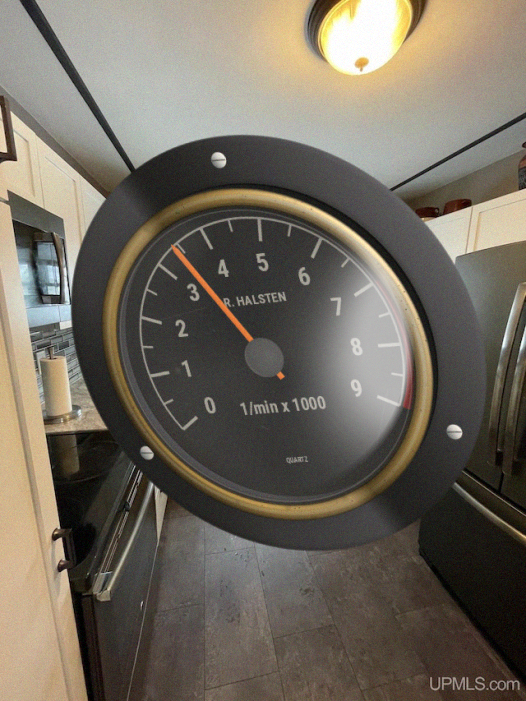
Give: 3500 rpm
